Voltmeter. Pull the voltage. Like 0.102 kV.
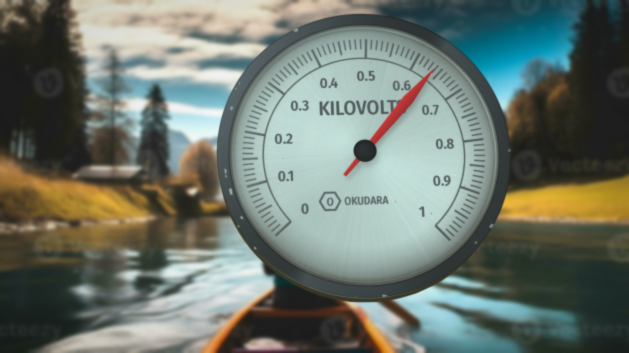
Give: 0.64 kV
